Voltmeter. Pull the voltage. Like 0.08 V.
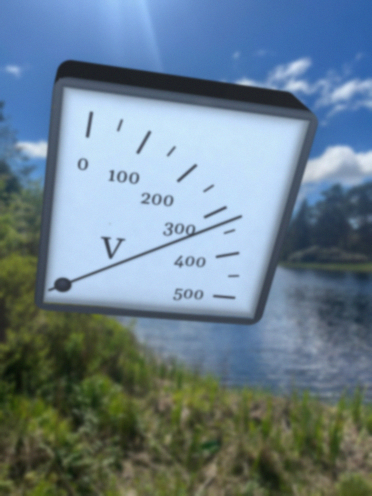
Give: 325 V
